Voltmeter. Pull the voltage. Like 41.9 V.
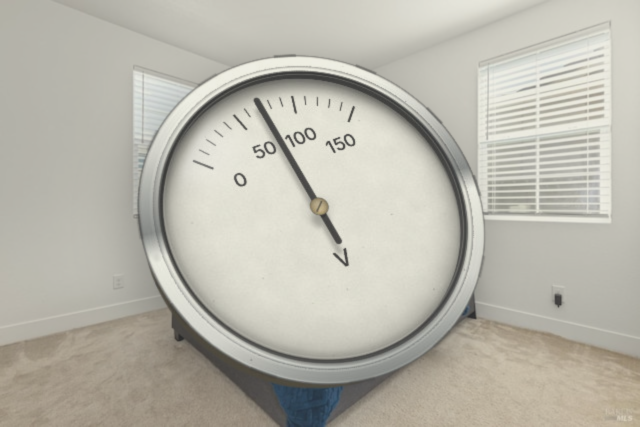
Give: 70 V
